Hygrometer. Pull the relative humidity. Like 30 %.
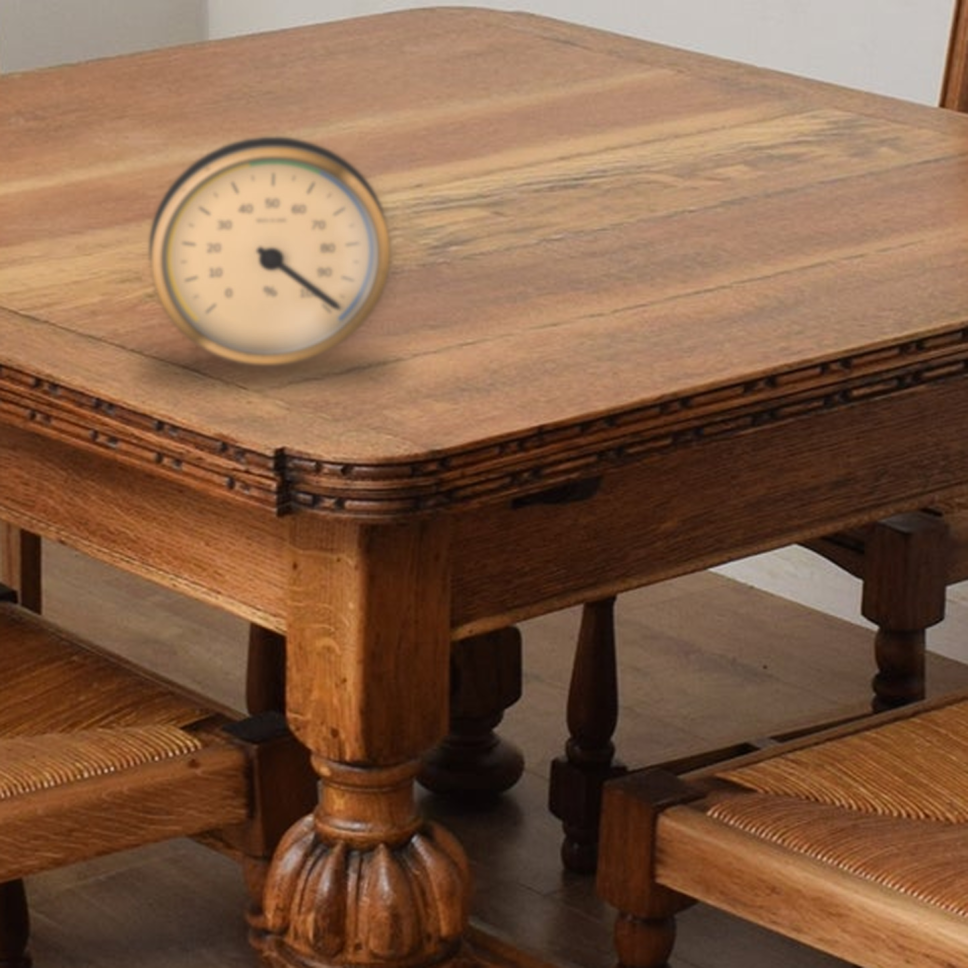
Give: 97.5 %
